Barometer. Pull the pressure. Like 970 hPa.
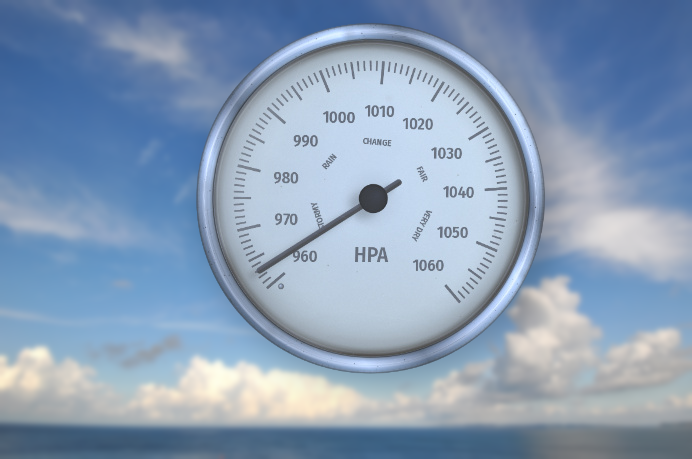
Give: 963 hPa
